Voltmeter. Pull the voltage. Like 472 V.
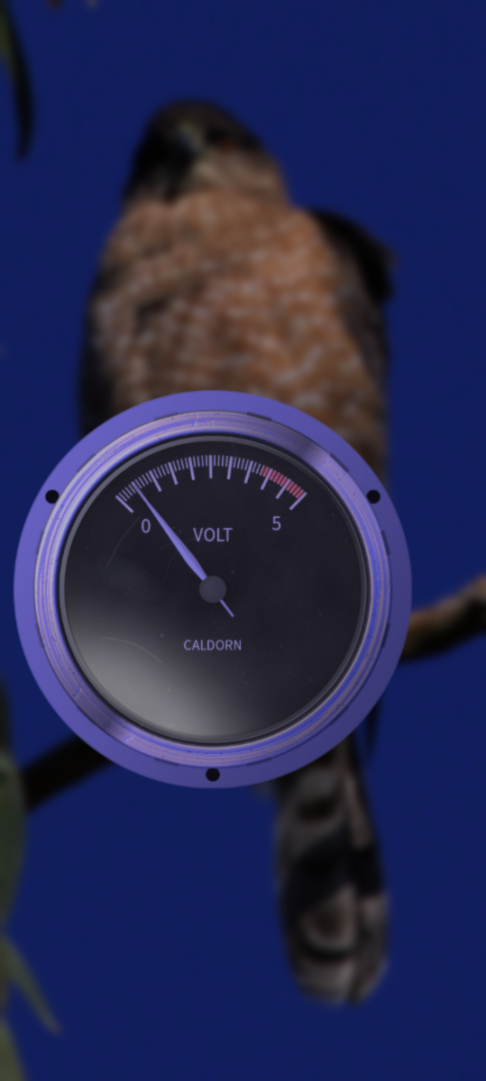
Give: 0.5 V
